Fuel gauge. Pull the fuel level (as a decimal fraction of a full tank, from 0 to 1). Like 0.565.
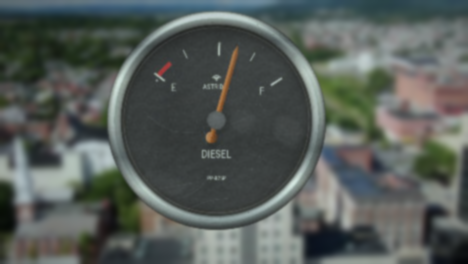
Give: 0.625
